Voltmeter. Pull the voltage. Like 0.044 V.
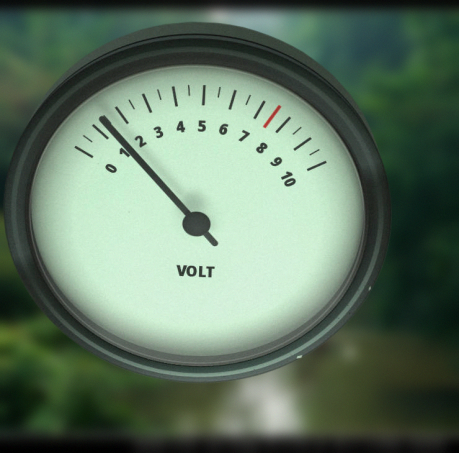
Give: 1.5 V
